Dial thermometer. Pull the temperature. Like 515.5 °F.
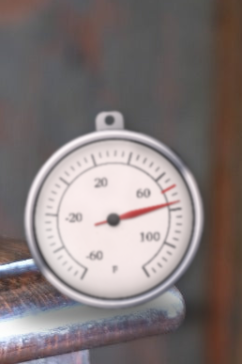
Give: 76 °F
